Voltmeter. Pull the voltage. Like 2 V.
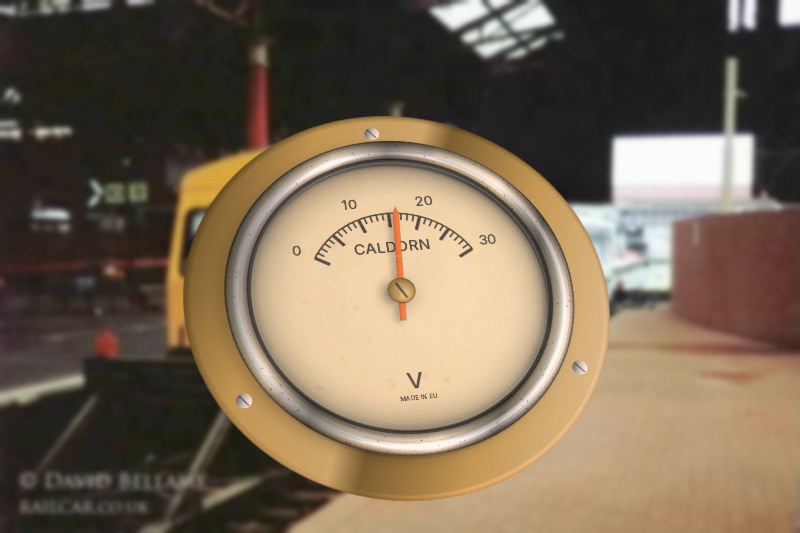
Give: 16 V
